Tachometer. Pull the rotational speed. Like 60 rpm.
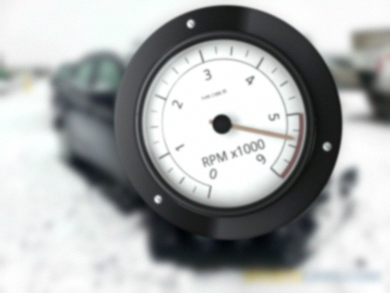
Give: 5375 rpm
